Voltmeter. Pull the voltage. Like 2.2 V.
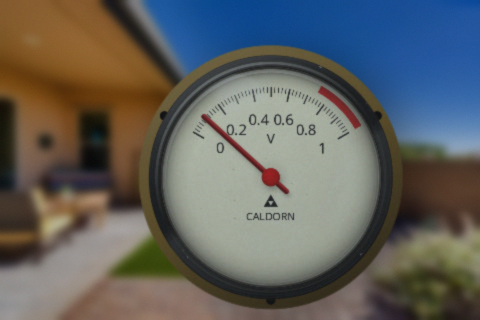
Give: 0.1 V
